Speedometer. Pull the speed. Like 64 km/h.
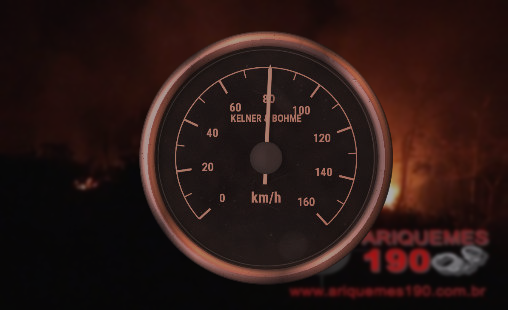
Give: 80 km/h
